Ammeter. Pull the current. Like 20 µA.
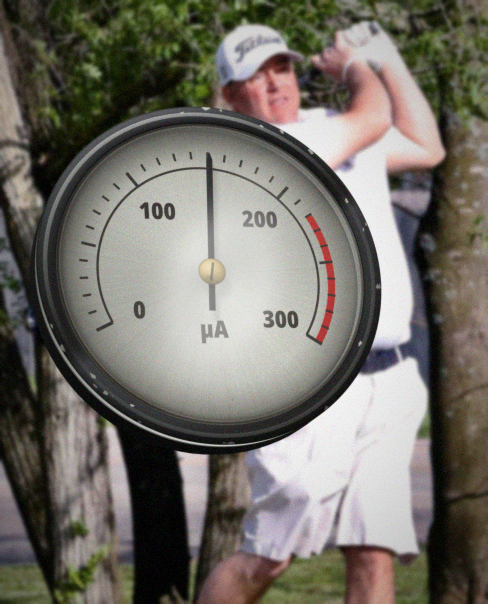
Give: 150 µA
